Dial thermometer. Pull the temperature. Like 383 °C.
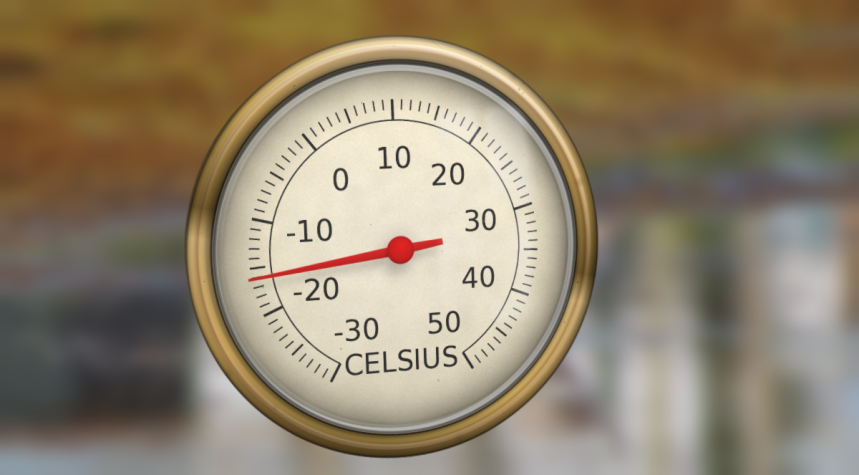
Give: -16 °C
